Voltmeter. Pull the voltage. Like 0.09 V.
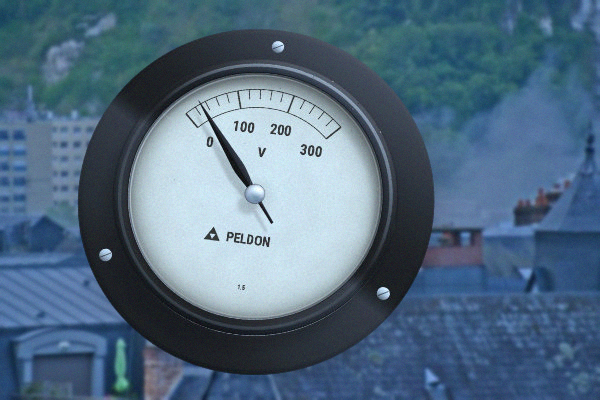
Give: 30 V
